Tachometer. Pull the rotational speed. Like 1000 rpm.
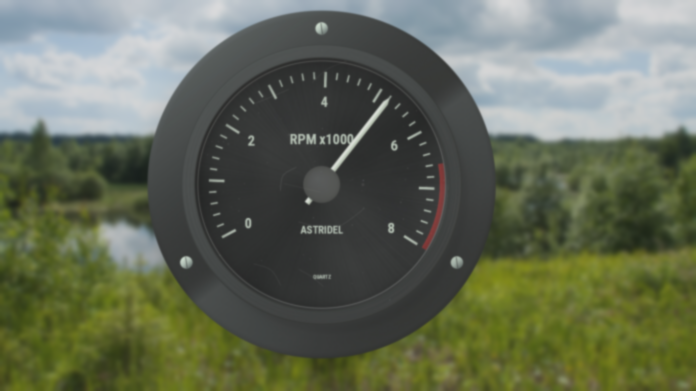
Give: 5200 rpm
